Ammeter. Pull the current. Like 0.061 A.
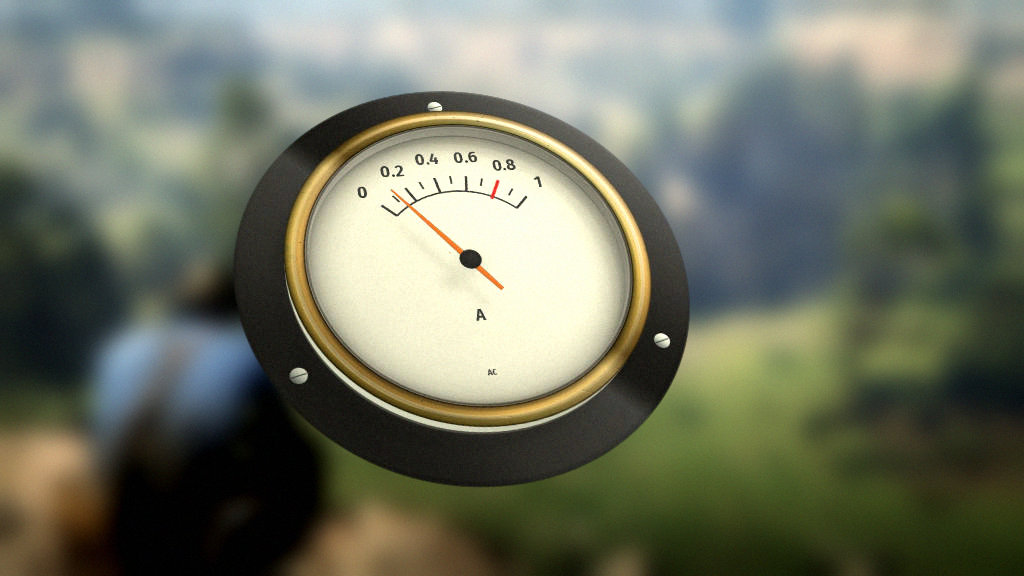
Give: 0.1 A
